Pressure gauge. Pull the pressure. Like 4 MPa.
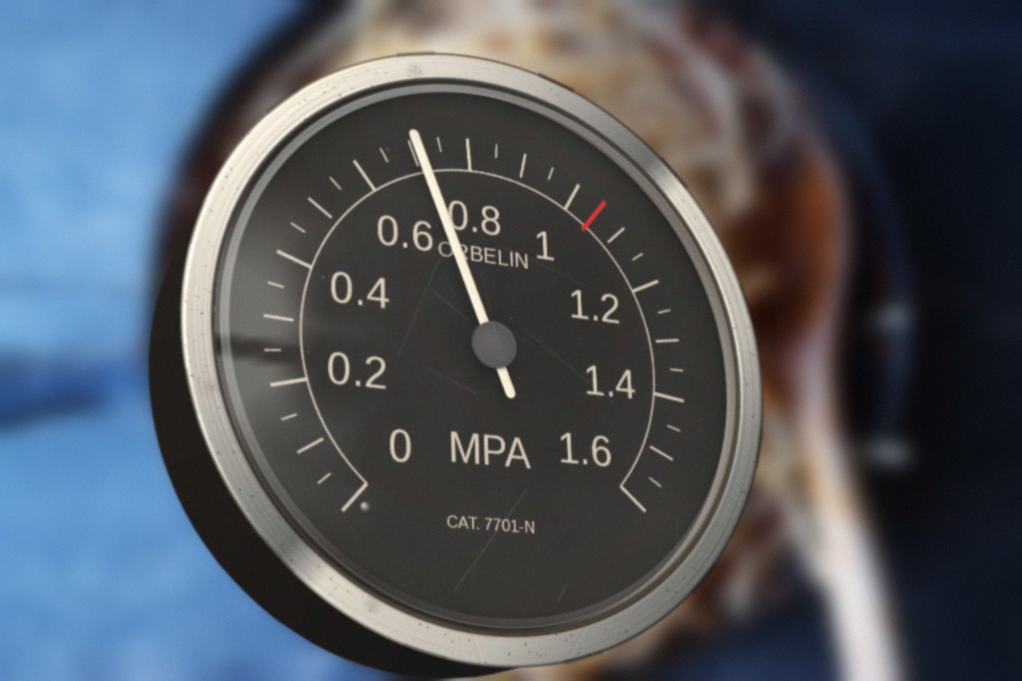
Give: 0.7 MPa
